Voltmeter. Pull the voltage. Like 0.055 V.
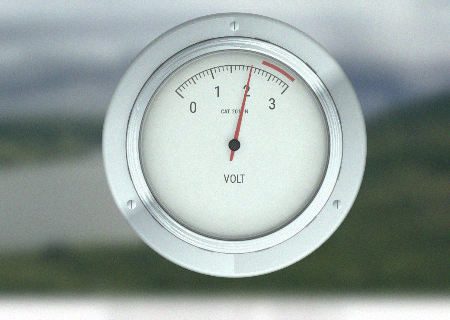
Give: 2 V
